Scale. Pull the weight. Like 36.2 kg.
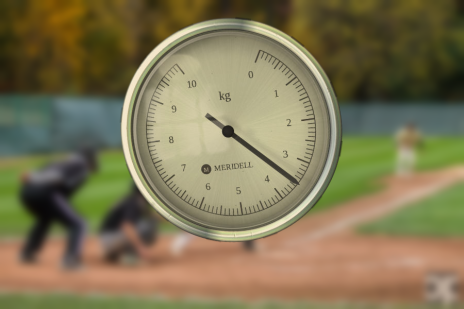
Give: 3.5 kg
